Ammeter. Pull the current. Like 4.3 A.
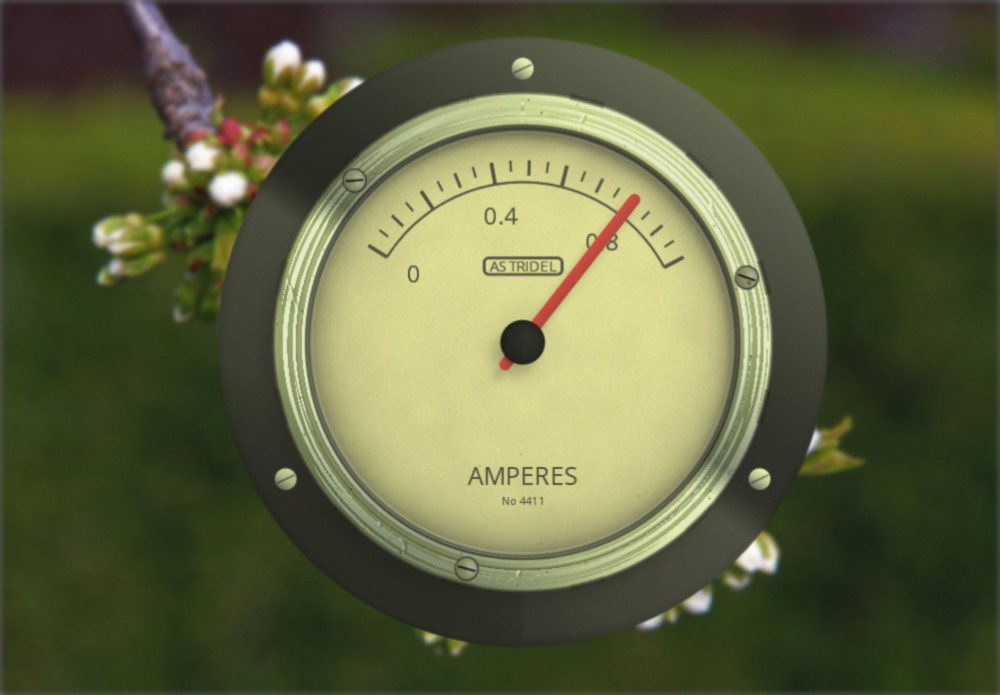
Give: 0.8 A
